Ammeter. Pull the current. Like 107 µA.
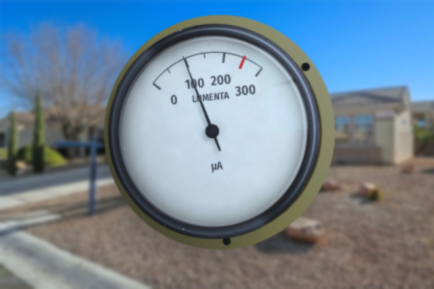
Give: 100 µA
